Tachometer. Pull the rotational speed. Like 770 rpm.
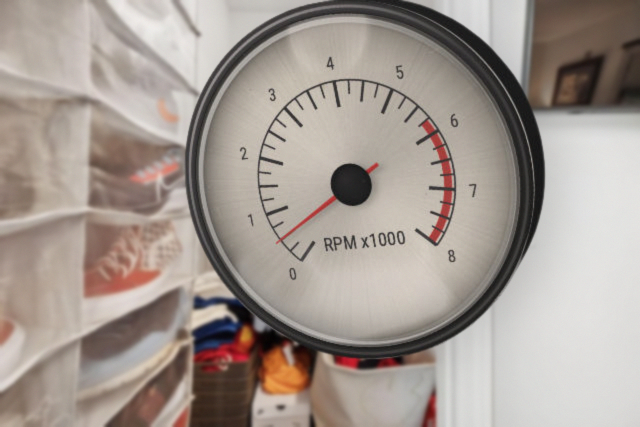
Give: 500 rpm
